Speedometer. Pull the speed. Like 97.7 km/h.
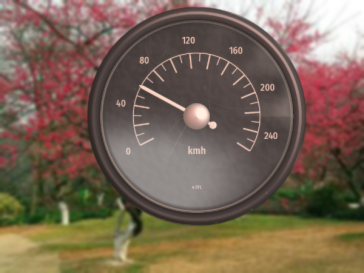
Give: 60 km/h
